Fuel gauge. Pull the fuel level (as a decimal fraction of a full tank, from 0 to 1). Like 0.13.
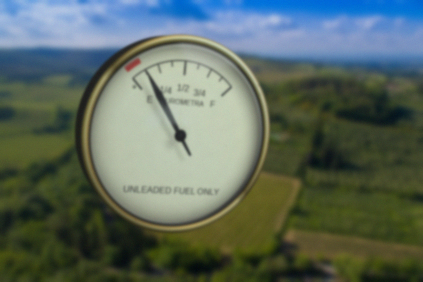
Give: 0.125
